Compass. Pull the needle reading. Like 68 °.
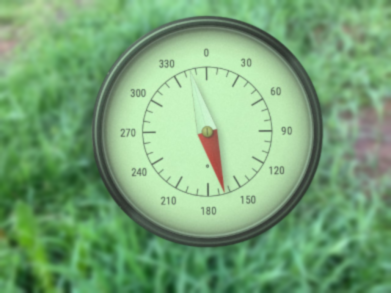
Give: 165 °
